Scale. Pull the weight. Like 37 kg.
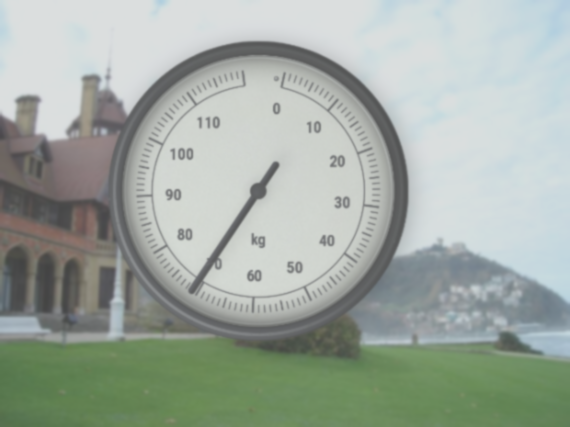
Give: 71 kg
